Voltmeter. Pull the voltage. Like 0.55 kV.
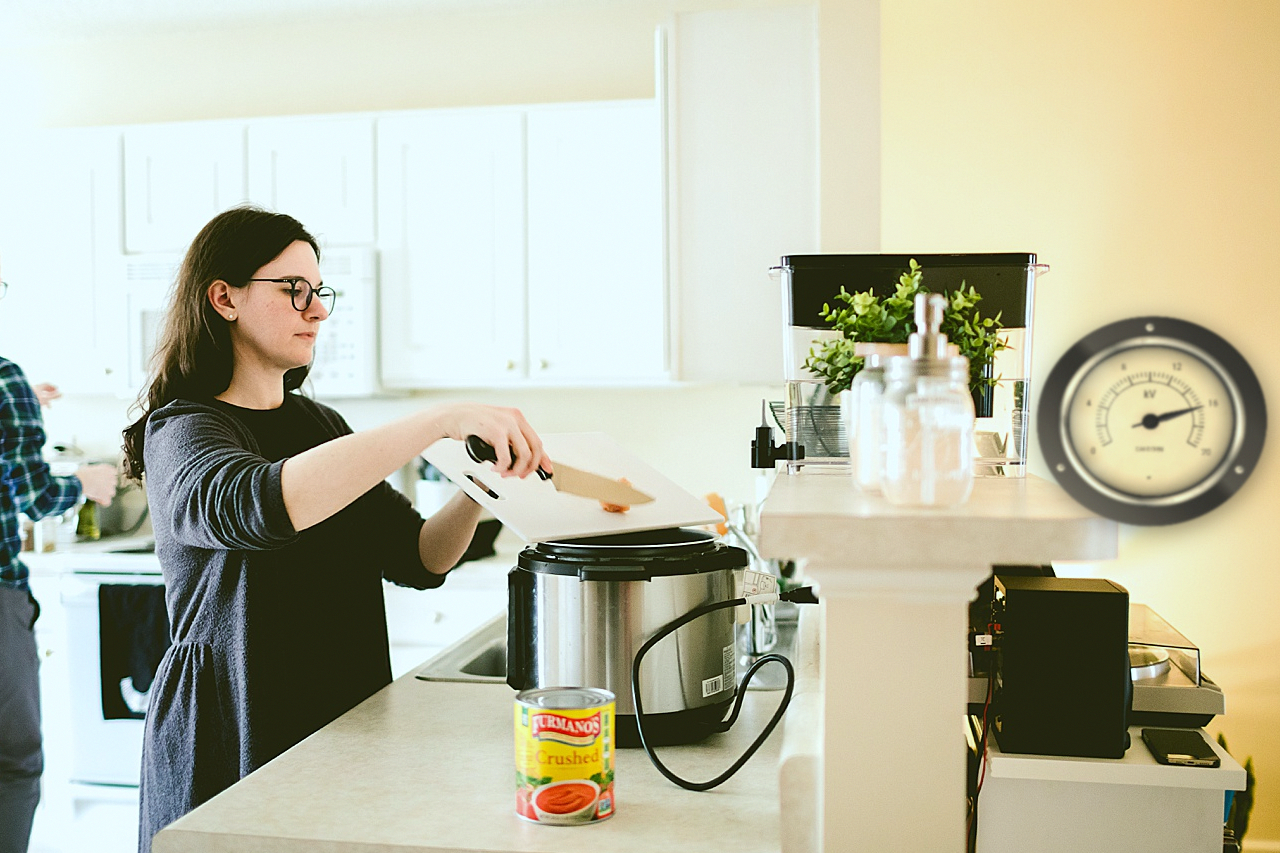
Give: 16 kV
